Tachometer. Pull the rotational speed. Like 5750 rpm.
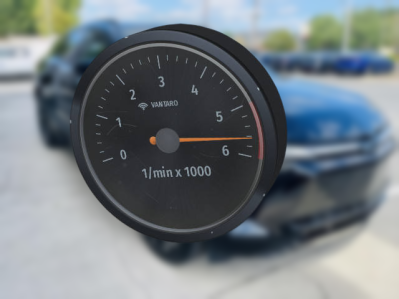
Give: 5600 rpm
